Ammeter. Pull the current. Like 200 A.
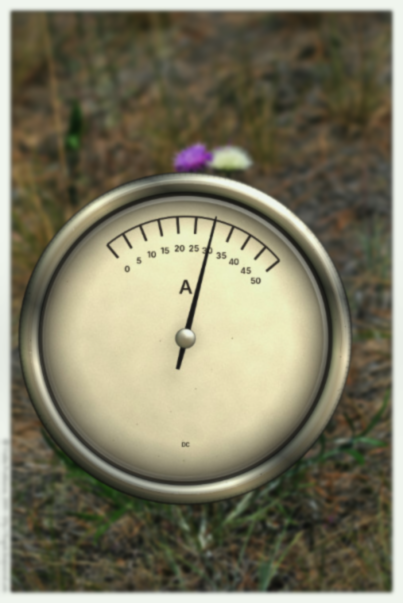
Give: 30 A
